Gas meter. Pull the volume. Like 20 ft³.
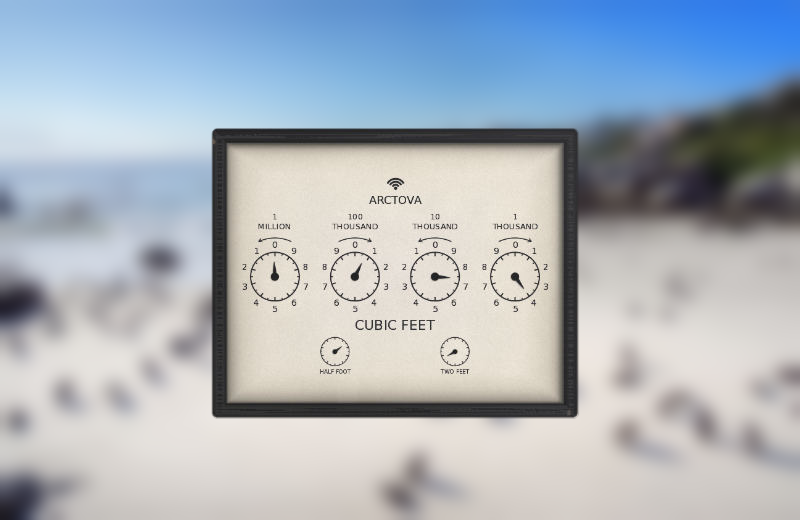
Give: 7400 ft³
